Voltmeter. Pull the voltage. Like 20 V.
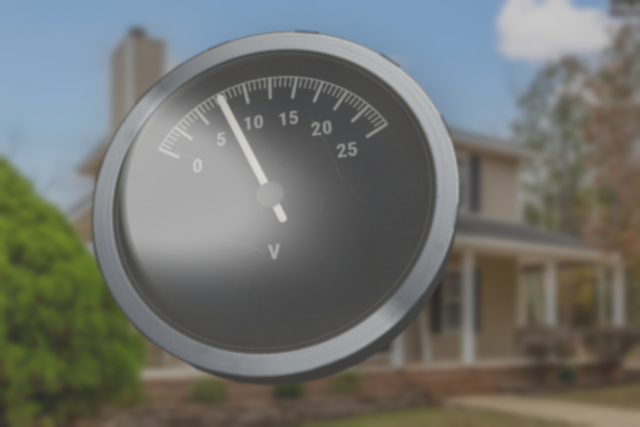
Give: 7.5 V
